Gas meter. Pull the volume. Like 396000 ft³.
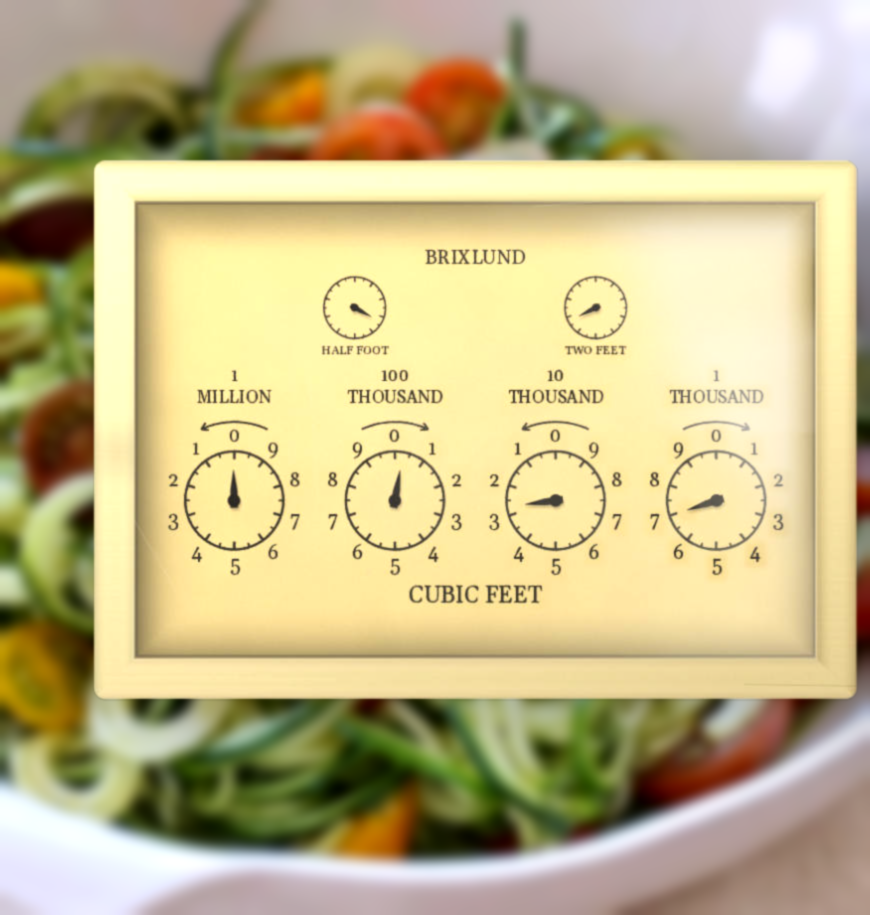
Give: 2700 ft³
